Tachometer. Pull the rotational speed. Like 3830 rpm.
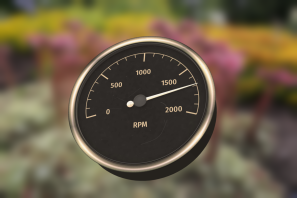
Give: 1700 rpm
